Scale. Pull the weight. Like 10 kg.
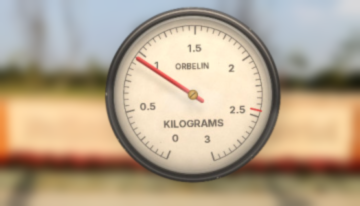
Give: 0.95 kg
